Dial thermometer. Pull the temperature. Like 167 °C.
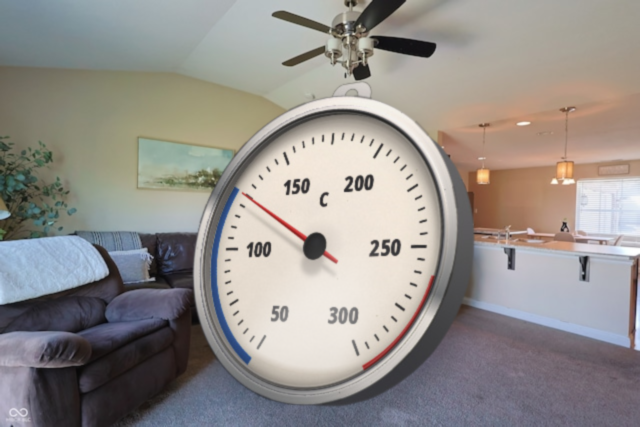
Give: 125 °C
